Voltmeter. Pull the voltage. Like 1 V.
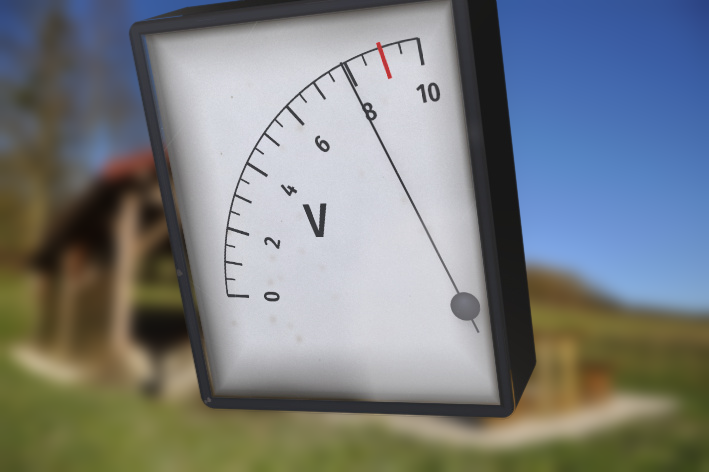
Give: 8 V
